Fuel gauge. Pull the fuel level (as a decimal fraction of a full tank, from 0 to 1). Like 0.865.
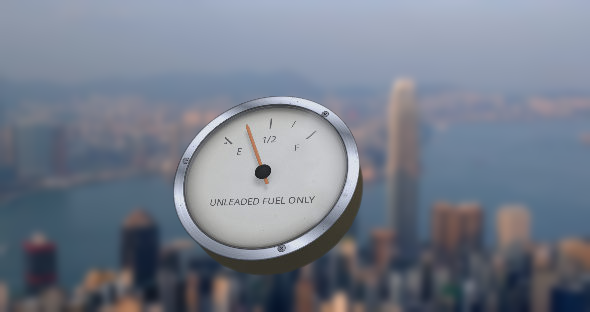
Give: 0.25
